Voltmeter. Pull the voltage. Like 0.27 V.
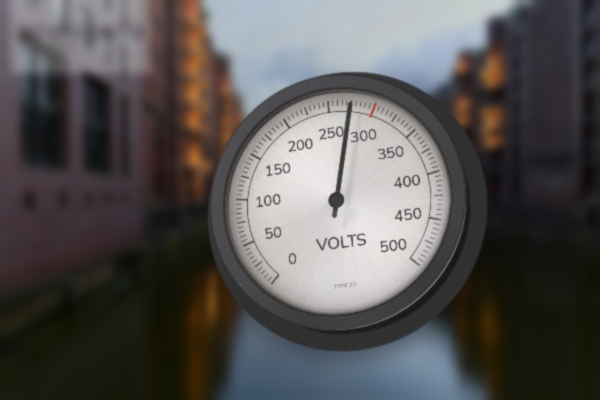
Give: 275 V
